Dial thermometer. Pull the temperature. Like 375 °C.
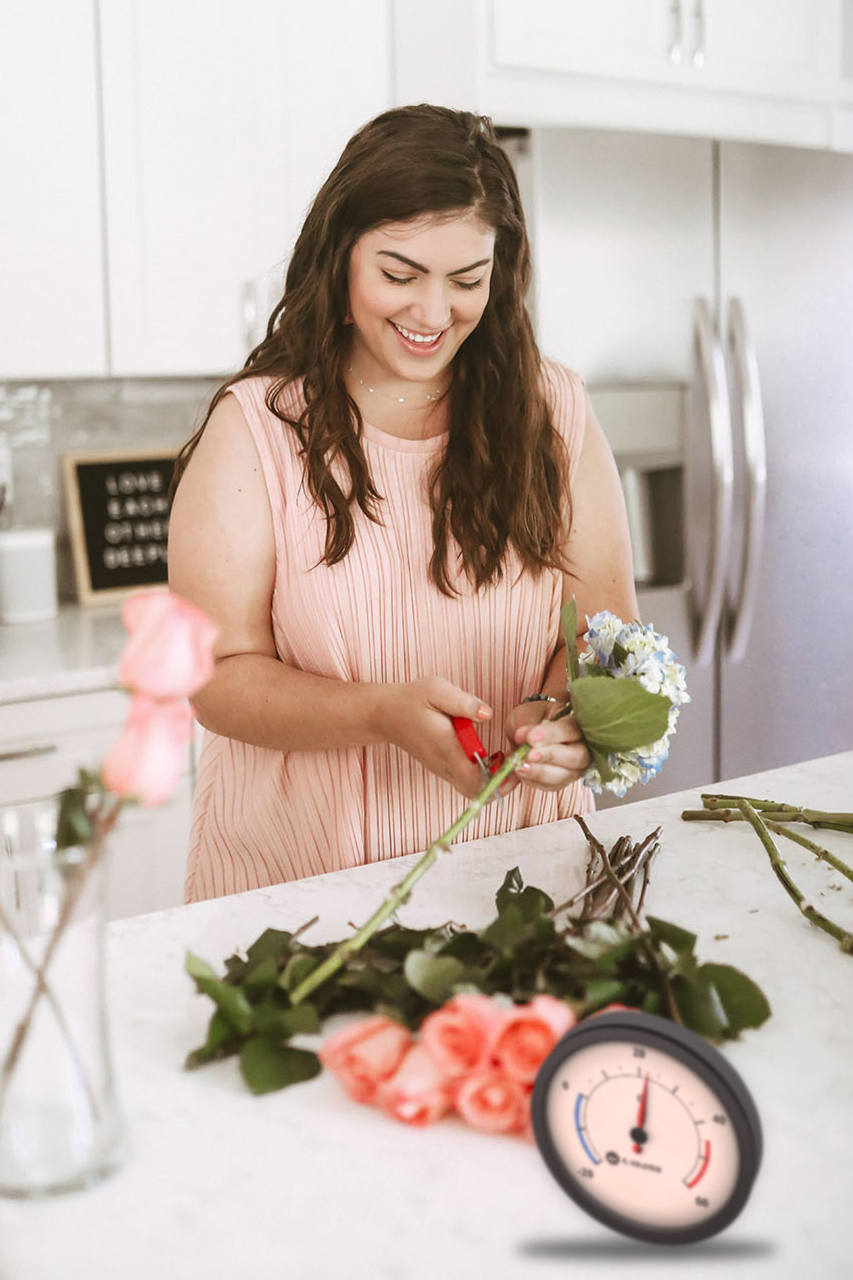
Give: 22.5 °C
